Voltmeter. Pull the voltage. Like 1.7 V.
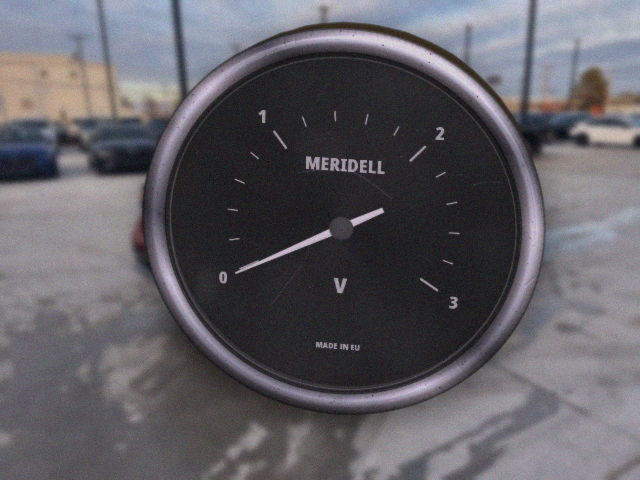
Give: 0 V
